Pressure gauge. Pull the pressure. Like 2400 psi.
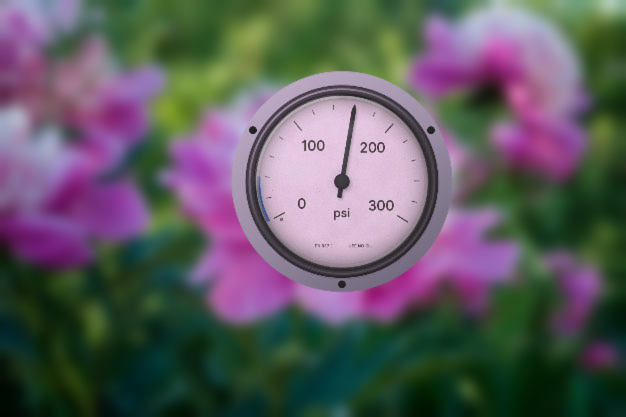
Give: 160 psi
